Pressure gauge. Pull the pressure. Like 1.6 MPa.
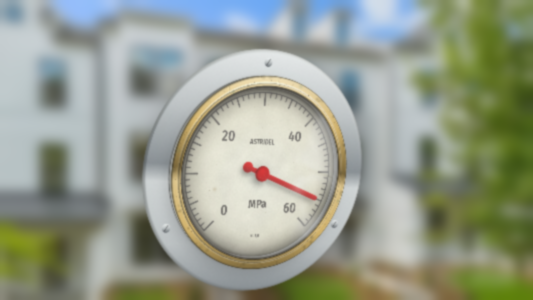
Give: 55 MPa
